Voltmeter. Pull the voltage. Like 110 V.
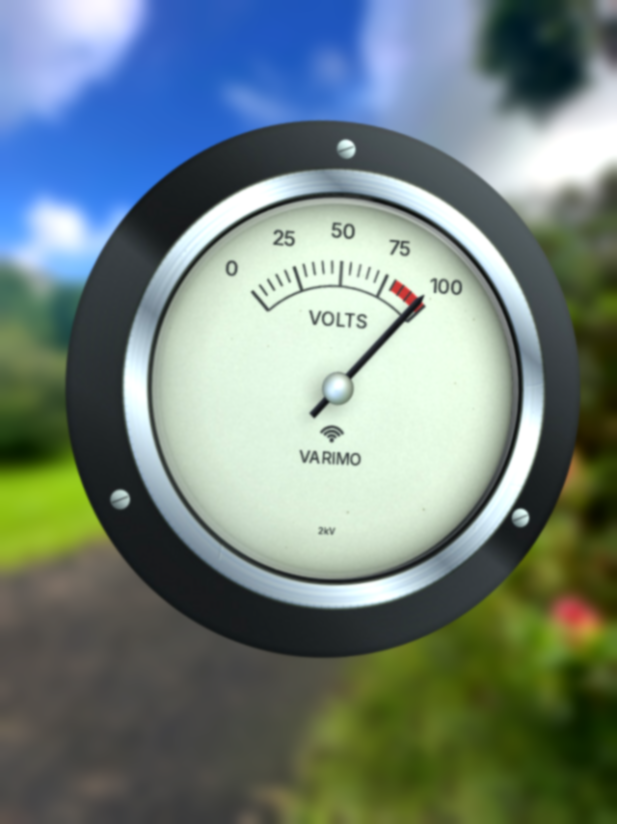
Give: 95 V
